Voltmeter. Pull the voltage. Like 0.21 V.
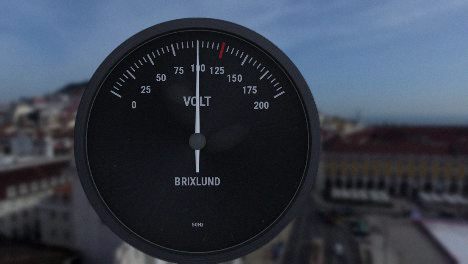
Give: 100 V
